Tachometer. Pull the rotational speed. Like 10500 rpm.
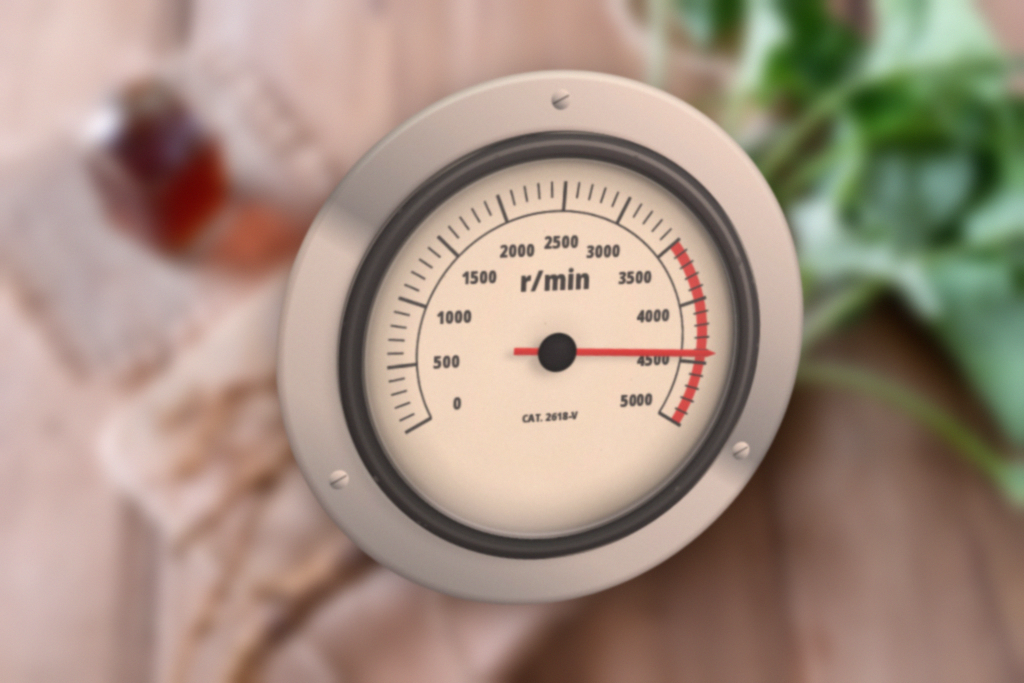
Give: 4400 rpm
